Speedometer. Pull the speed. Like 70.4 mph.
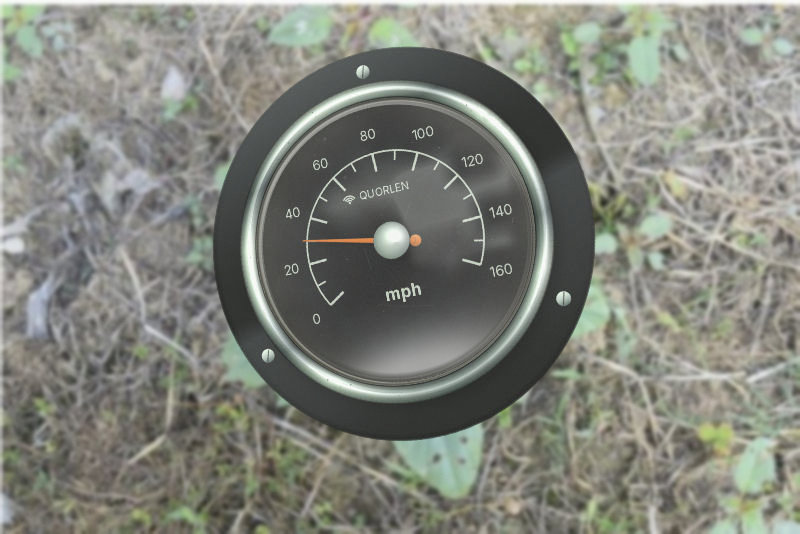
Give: 30 mph
